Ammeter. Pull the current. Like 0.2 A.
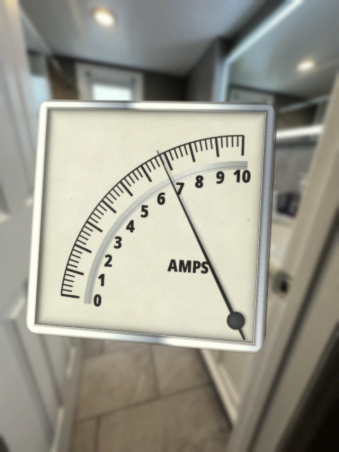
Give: 6.8 A
